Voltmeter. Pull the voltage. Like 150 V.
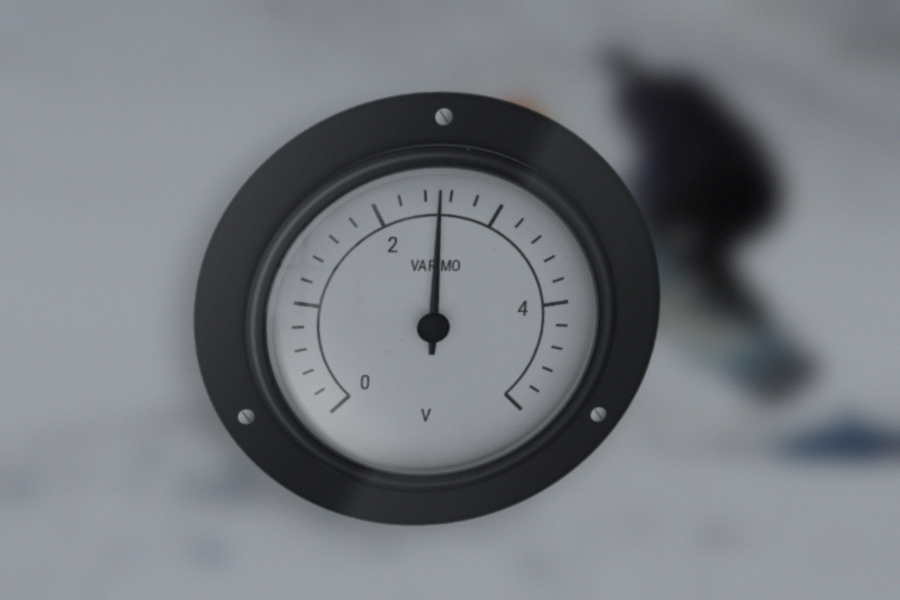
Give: 2.5 V
